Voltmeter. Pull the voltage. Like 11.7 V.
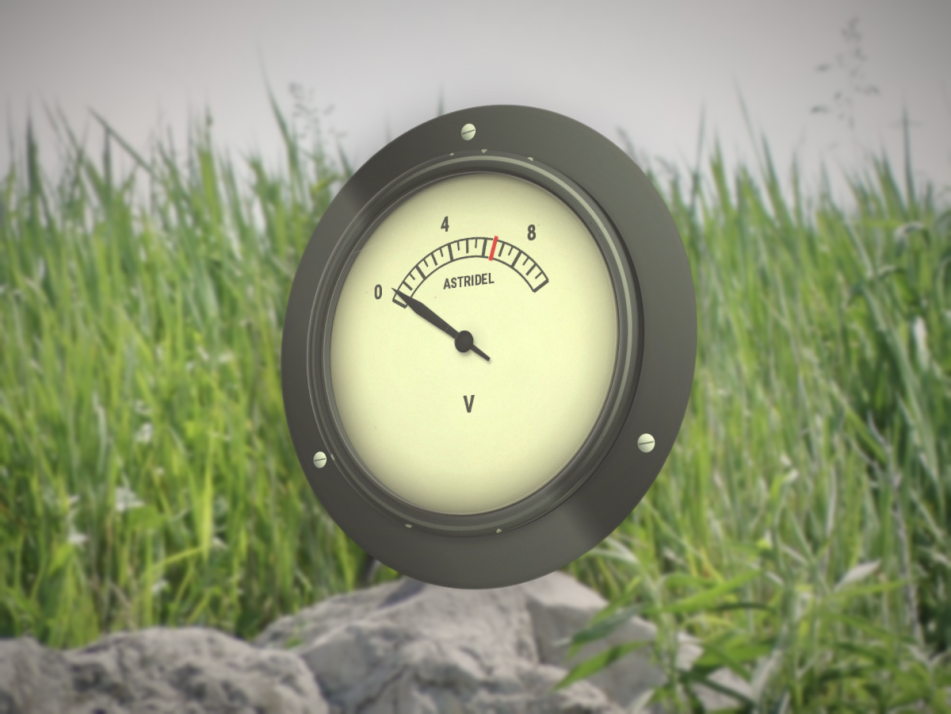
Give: 0.5 V
